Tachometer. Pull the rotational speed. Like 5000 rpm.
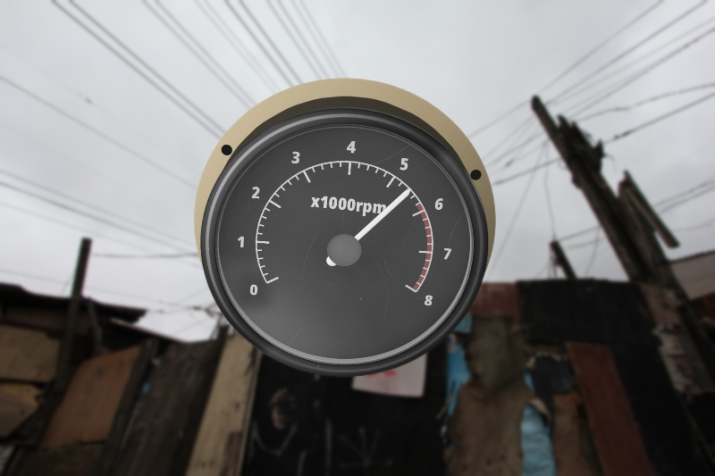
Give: 5400 rpm
